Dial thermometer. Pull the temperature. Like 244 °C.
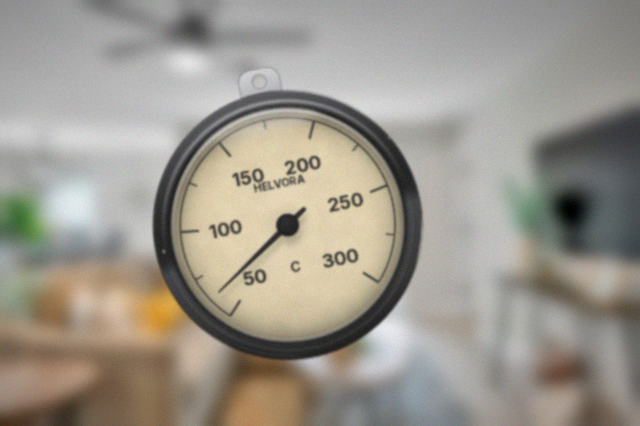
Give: 62.5 °C
